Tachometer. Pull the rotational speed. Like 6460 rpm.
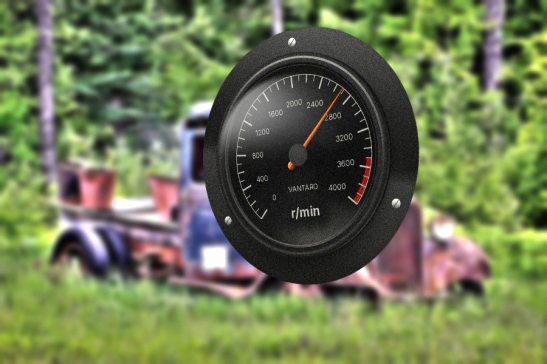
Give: 2700 rpm
